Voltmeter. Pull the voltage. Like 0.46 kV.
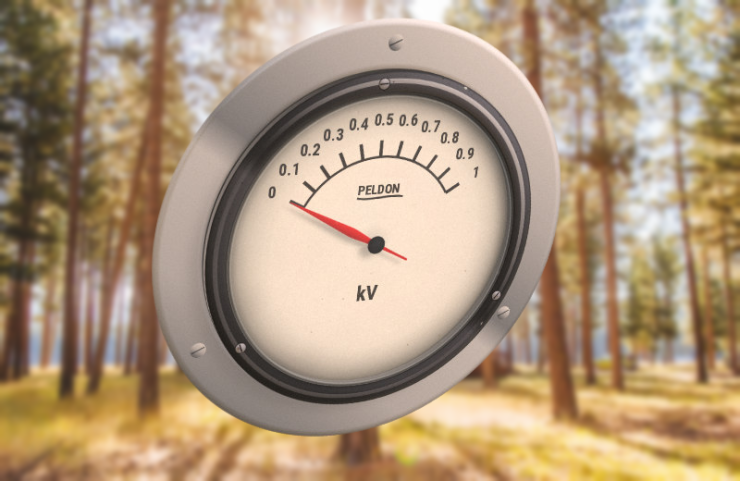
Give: 0 kV
